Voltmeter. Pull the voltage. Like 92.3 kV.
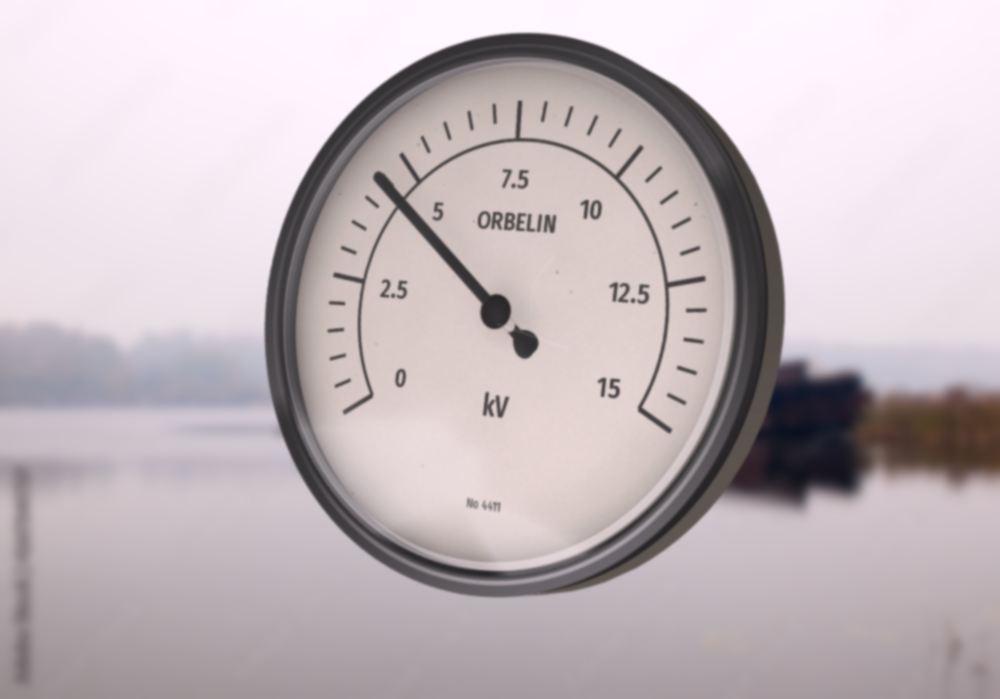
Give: 4.5 kV
